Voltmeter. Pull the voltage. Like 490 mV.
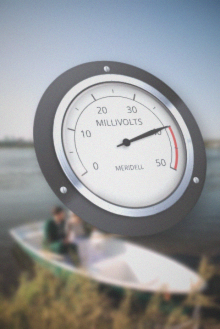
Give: 40 mV
